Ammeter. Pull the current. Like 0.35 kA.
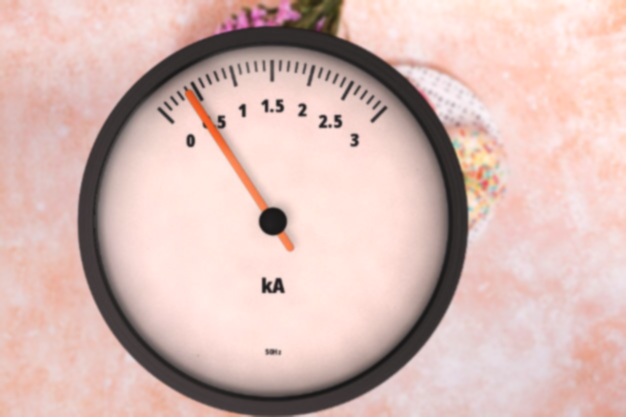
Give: 0.4 kA
